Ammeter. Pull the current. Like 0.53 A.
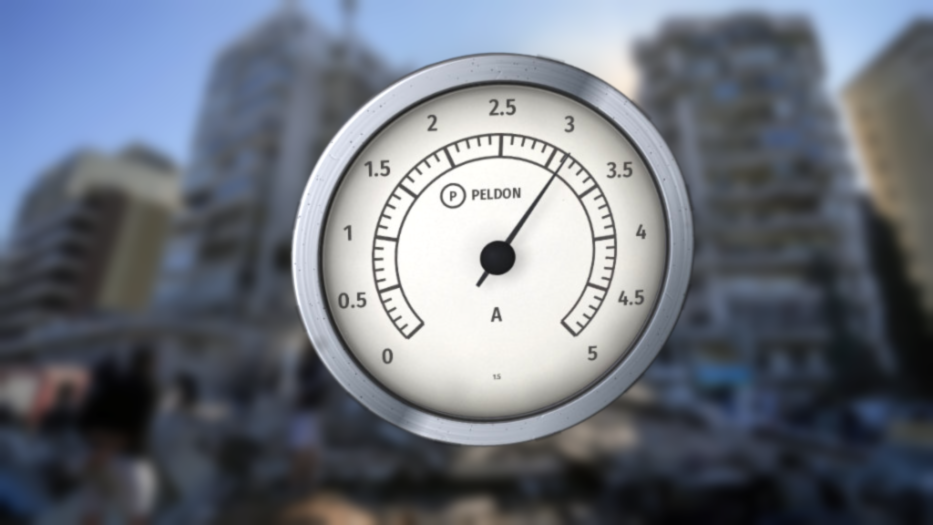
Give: 3.1 A
